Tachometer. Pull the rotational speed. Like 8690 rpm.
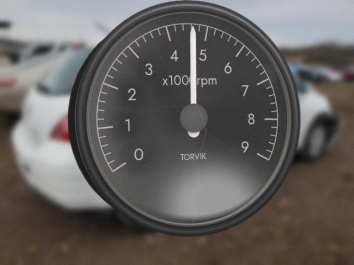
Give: 4600 rpm
